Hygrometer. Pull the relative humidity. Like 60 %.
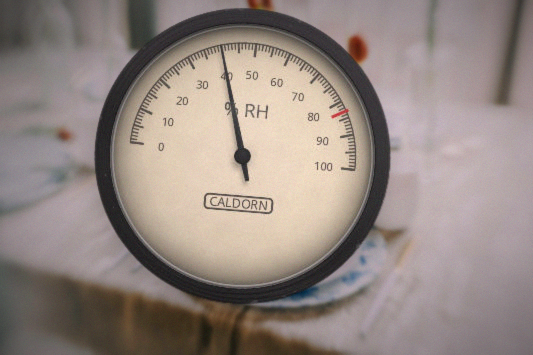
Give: 40 %
